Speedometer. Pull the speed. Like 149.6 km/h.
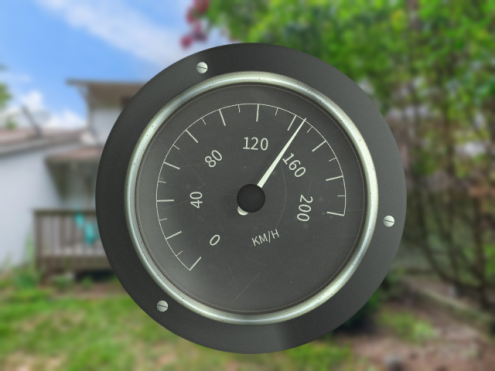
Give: 145 km/h
